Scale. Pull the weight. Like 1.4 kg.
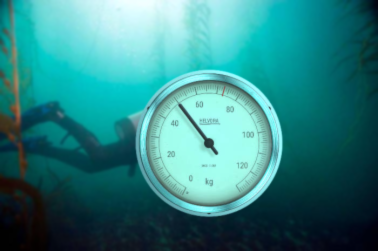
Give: 50 kg
